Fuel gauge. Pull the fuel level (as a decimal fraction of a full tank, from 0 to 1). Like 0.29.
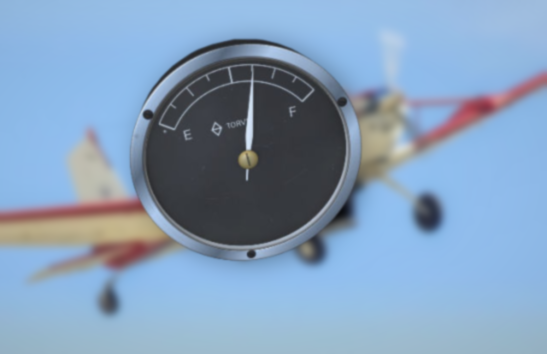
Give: 0.625
